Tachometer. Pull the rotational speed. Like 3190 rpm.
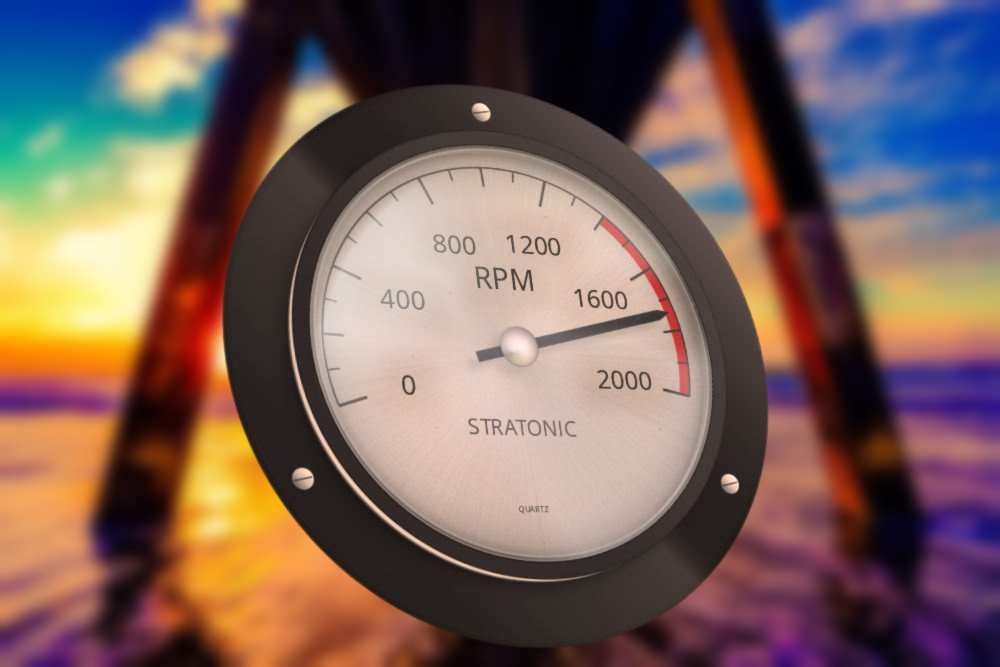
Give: 1750 rpm
